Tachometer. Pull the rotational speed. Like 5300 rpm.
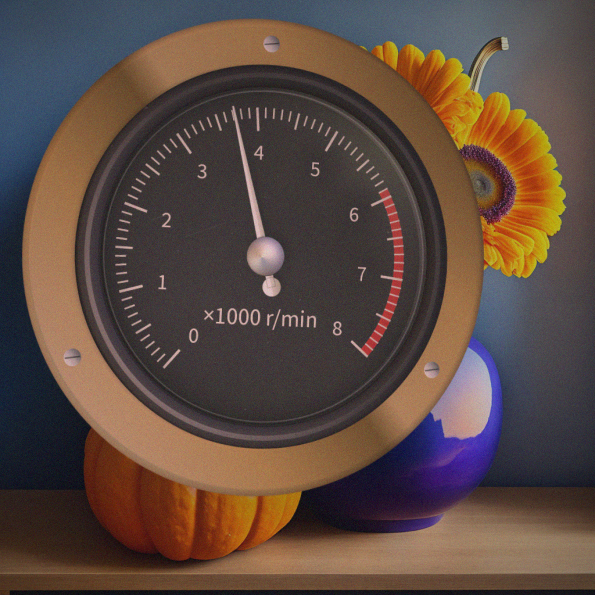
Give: 3700 rpm
